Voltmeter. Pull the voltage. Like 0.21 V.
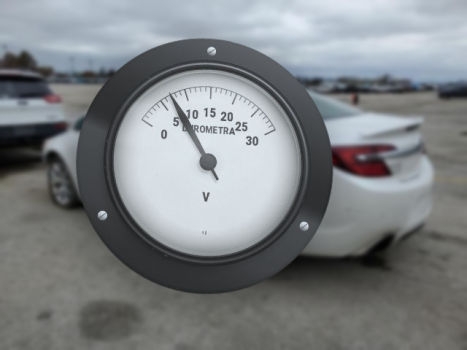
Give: 7 V
